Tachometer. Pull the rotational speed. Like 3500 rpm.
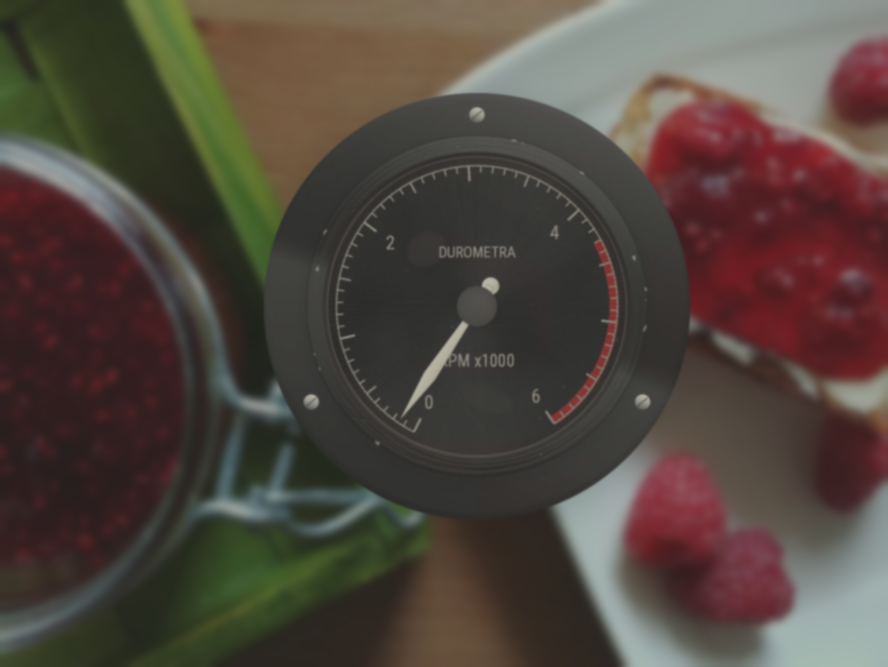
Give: 150 rpm
